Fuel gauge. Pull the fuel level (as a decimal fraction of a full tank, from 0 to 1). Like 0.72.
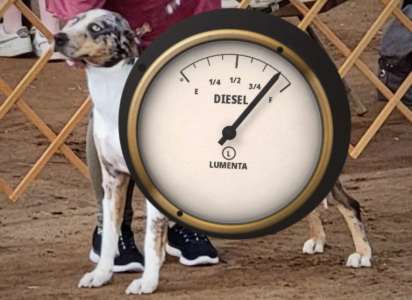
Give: 0.875
